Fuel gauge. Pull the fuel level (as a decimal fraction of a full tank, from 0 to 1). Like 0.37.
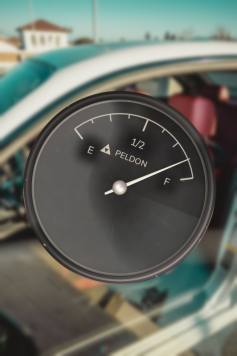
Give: 0.875
